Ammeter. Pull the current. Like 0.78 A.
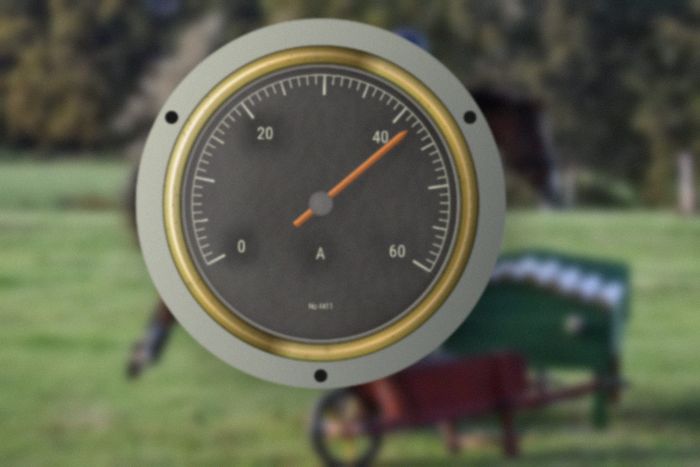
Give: 42 A
